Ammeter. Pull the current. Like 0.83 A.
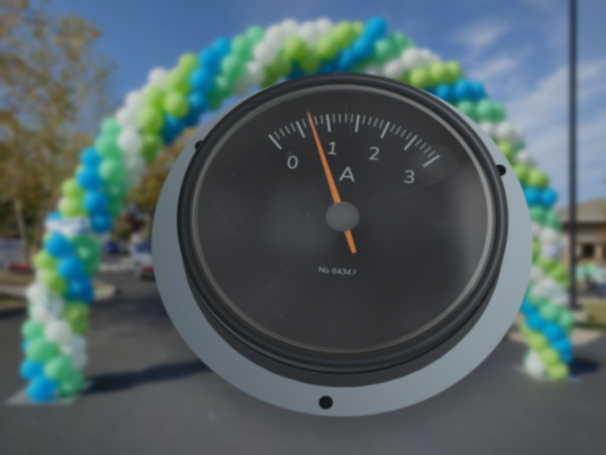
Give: 0.7 A
